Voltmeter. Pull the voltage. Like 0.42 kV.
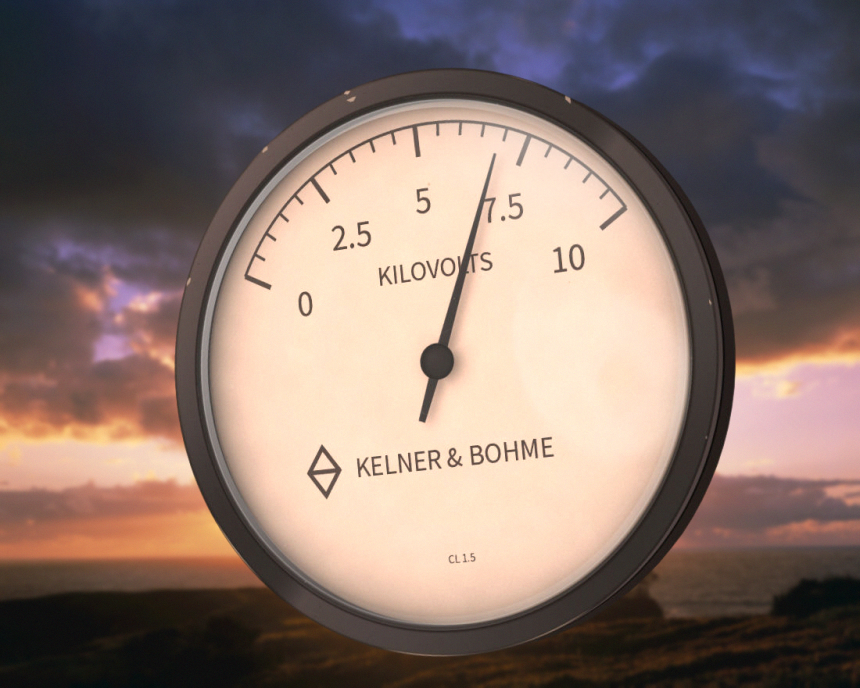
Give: 7 kV
